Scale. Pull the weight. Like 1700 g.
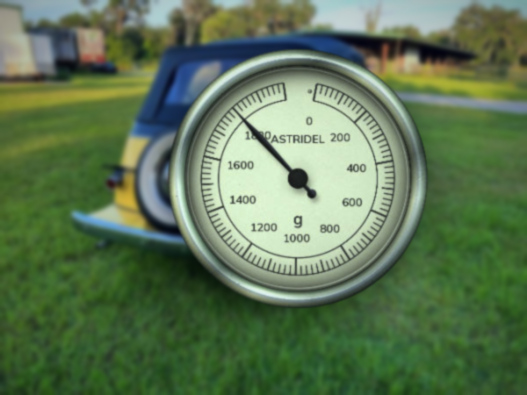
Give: 1800 g
